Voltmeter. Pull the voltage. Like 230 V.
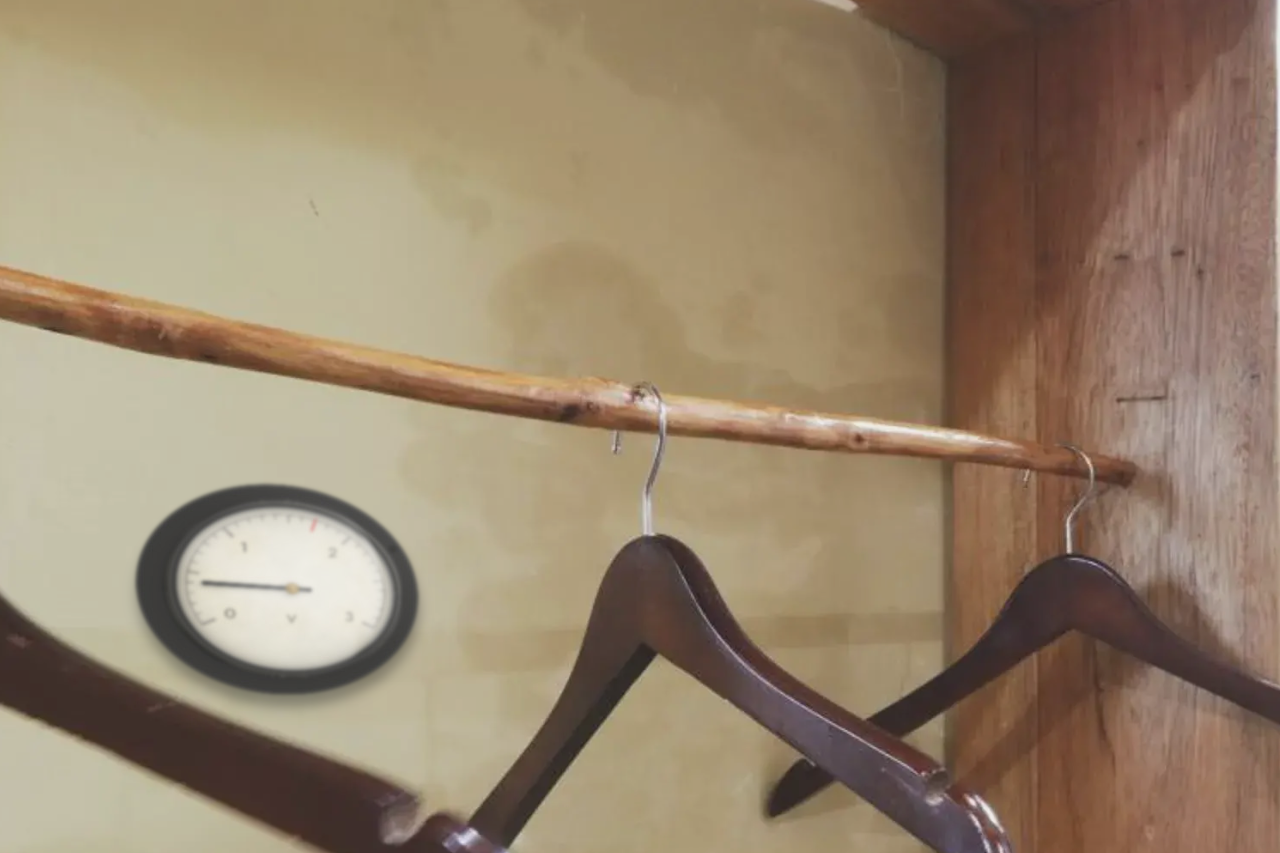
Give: 0.4 V
